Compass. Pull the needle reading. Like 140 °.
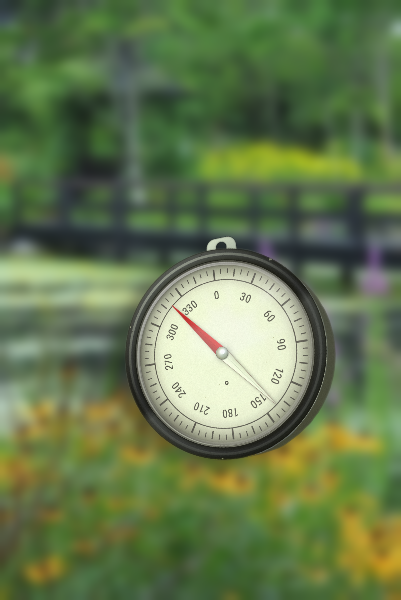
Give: 320 °
